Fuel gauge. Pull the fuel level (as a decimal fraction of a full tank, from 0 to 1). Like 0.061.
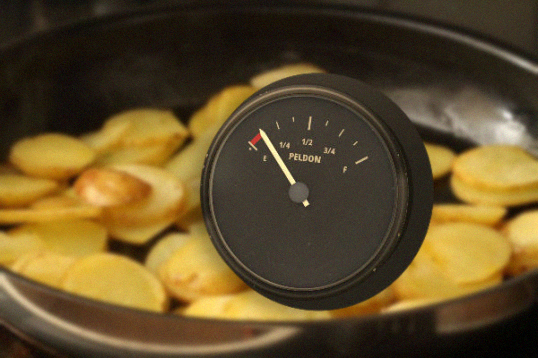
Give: 0.125
